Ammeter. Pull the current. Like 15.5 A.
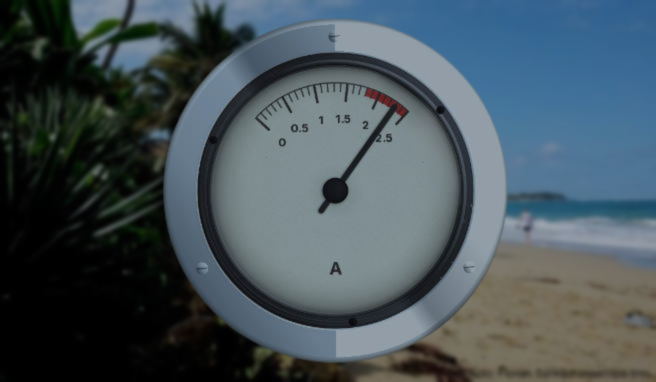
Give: 2.3 A
